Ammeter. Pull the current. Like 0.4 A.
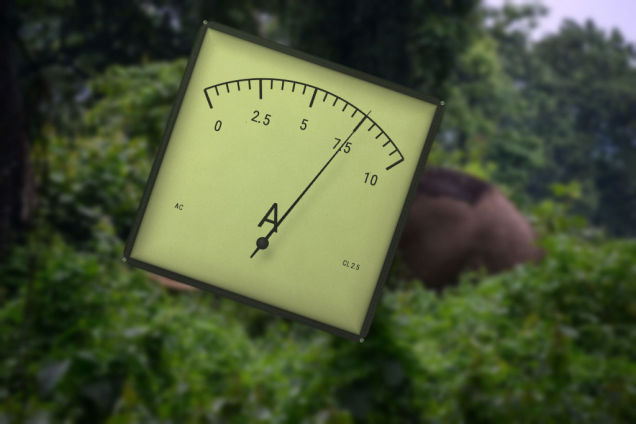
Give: 7.5 A
